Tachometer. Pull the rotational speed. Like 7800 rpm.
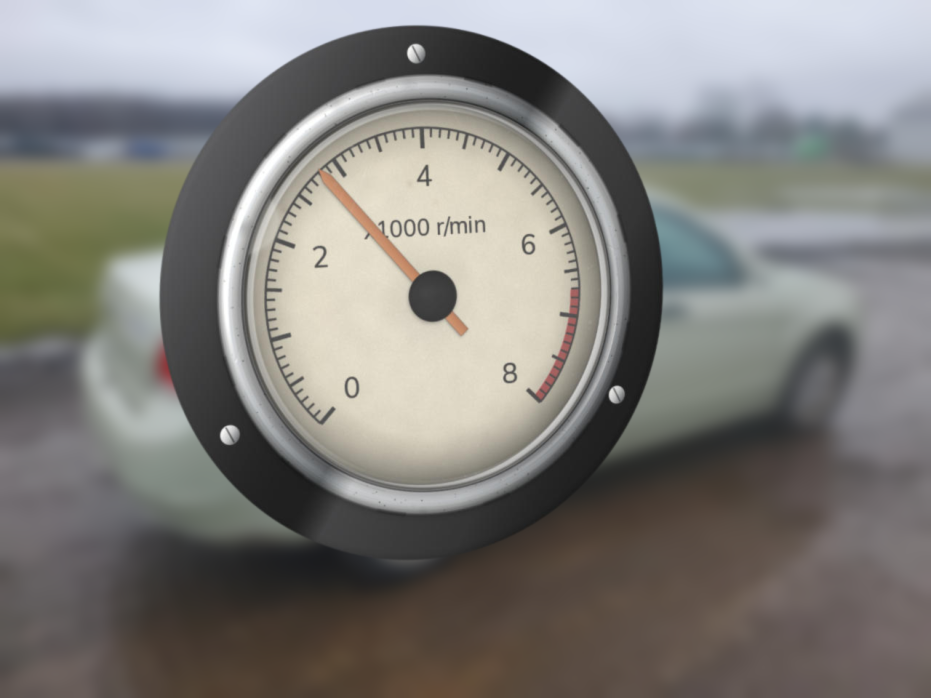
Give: 2800 rpm
